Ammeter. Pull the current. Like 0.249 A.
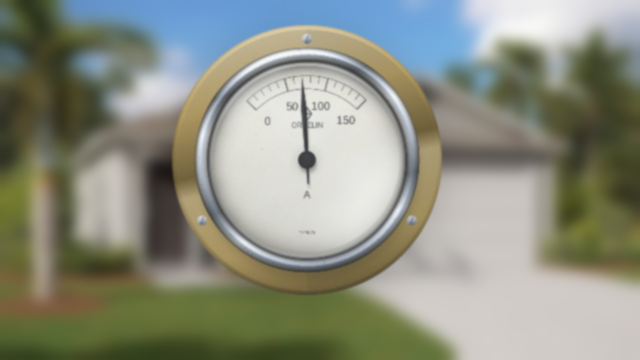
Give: 70 A
